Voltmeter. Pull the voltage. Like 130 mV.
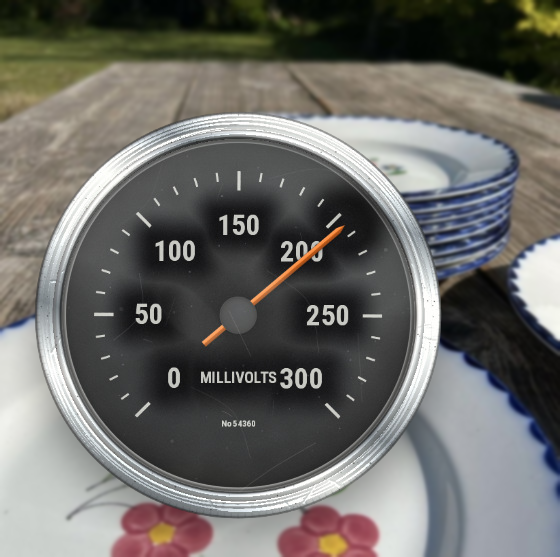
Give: 205 mV
